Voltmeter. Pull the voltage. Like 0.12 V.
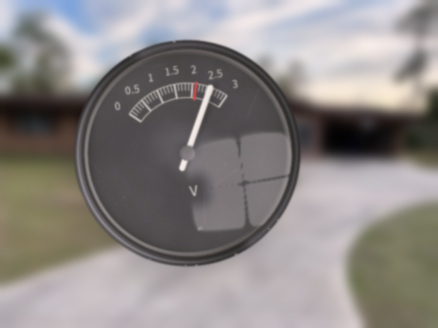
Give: 2.5 V
